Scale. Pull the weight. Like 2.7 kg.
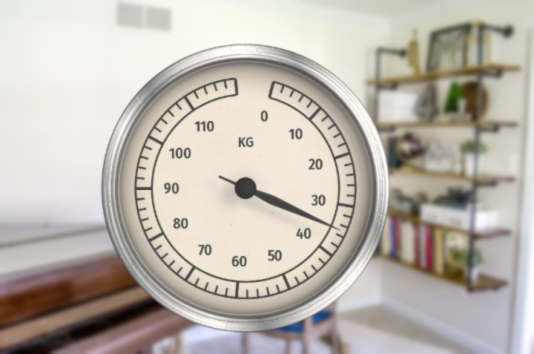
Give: 35 kg
